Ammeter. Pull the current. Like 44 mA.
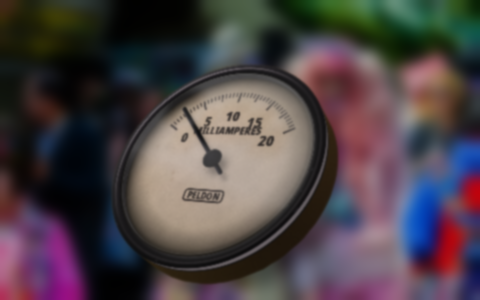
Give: 2.5 mA
